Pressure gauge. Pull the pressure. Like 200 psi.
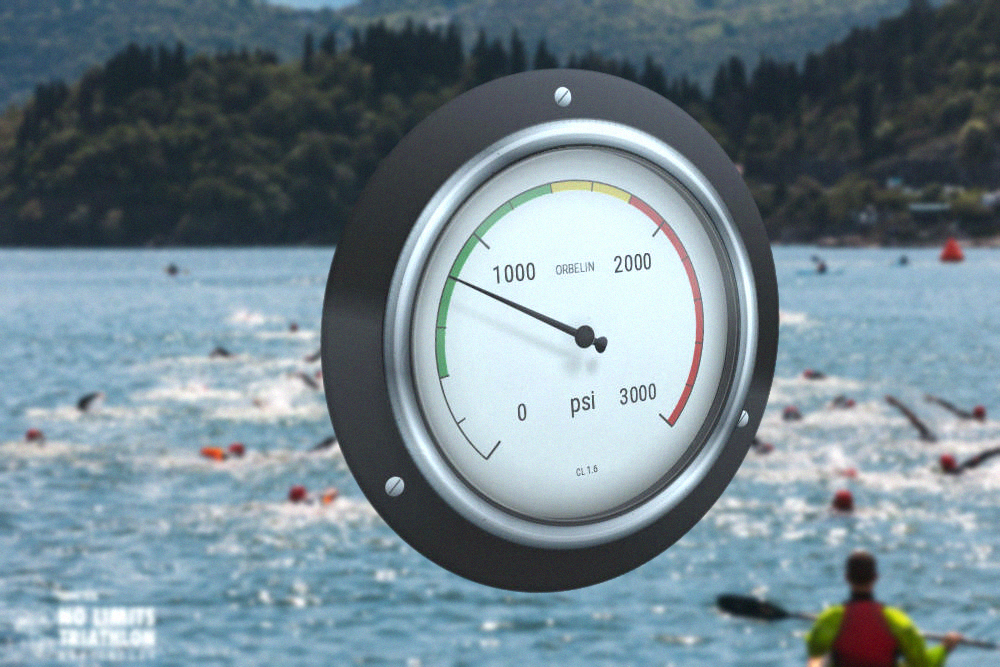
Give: 800 psi
